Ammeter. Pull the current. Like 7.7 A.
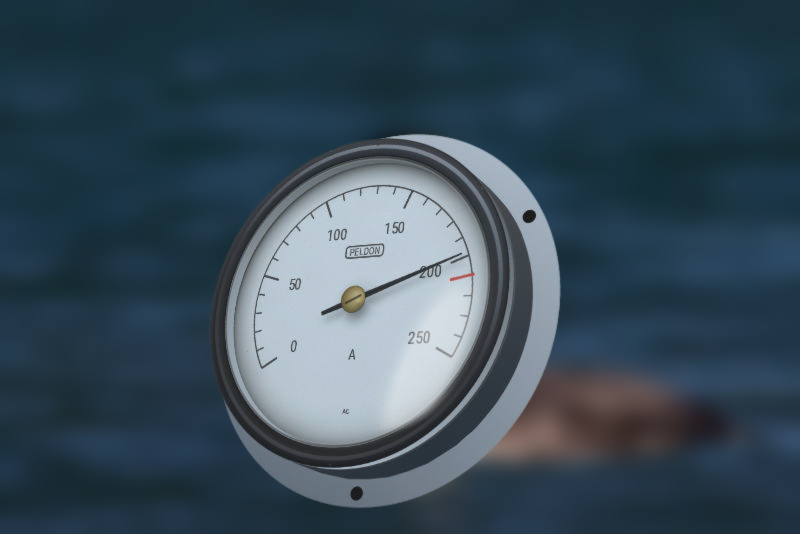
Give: 200 A
